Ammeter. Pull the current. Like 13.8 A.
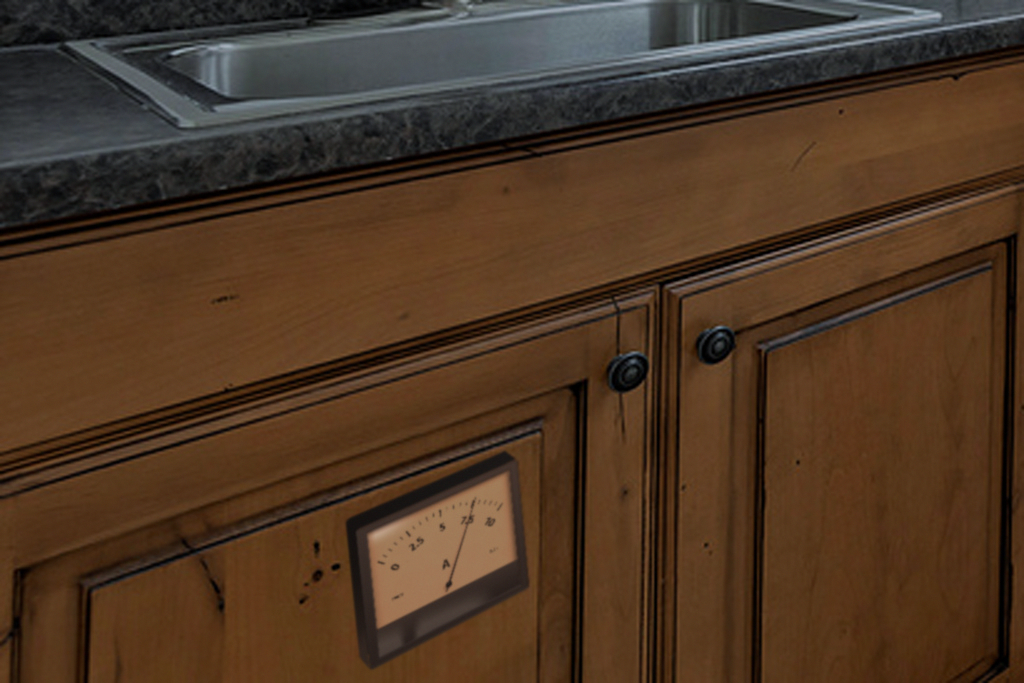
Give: 7.5 A
